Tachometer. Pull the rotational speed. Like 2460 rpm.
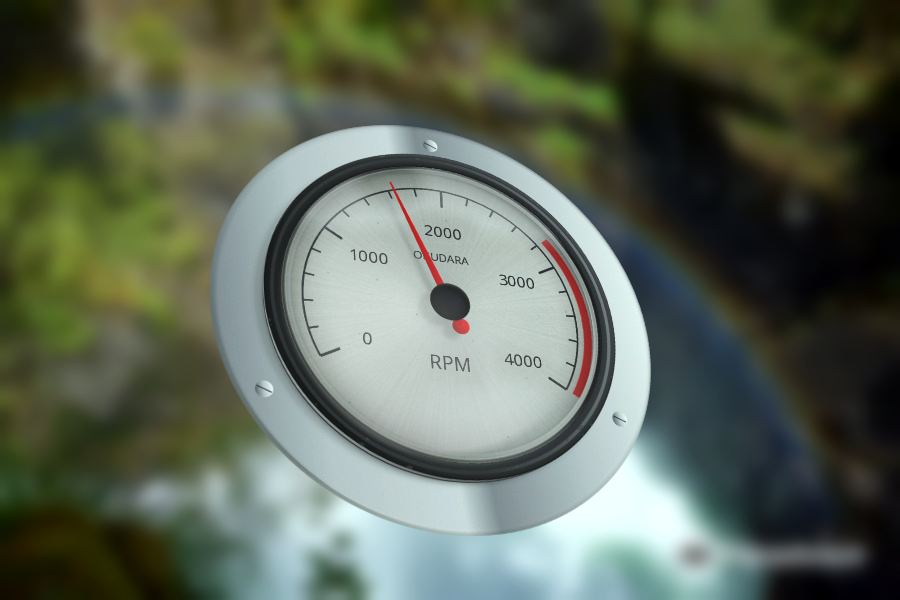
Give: 1600 rpm
